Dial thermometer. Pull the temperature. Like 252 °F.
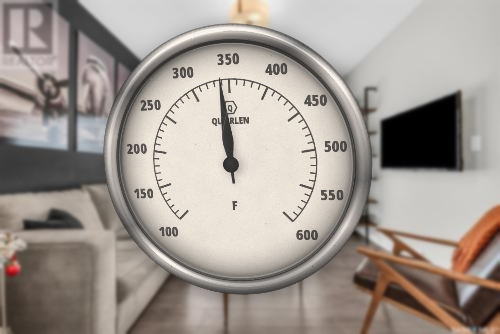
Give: 340 °F
